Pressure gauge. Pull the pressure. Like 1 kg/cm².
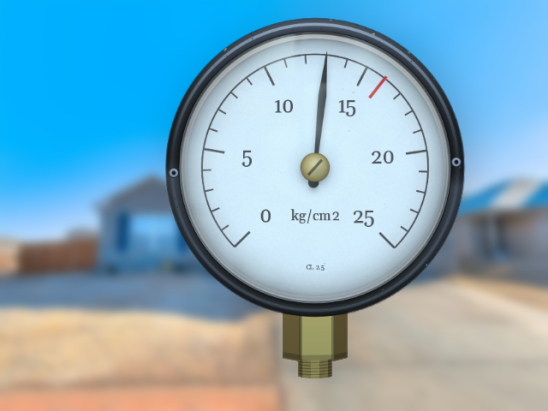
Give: 13 kg/cm²
